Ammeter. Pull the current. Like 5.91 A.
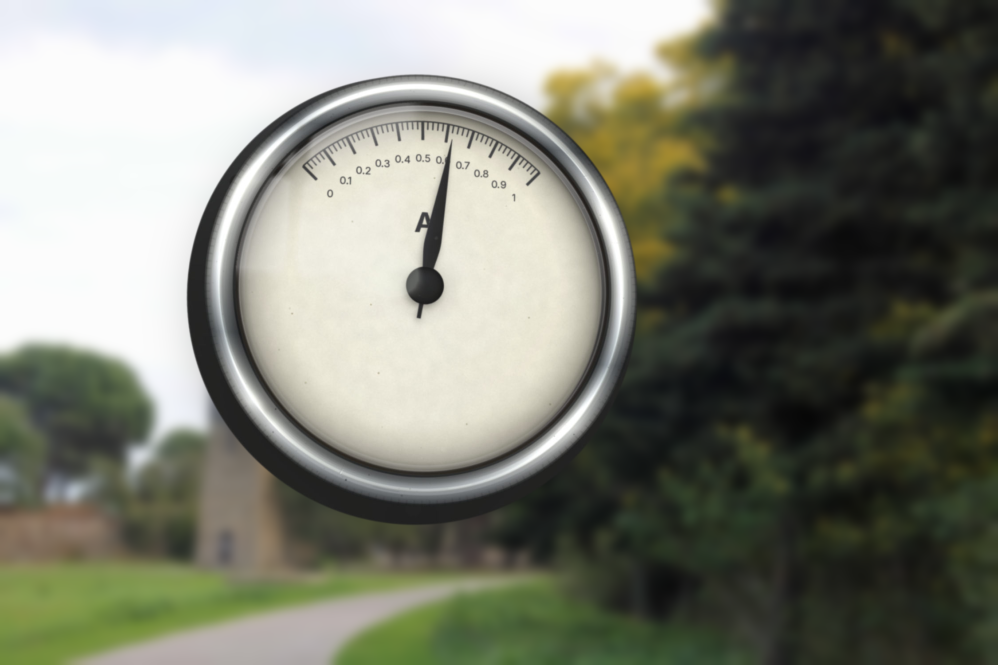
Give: 0.62 A
